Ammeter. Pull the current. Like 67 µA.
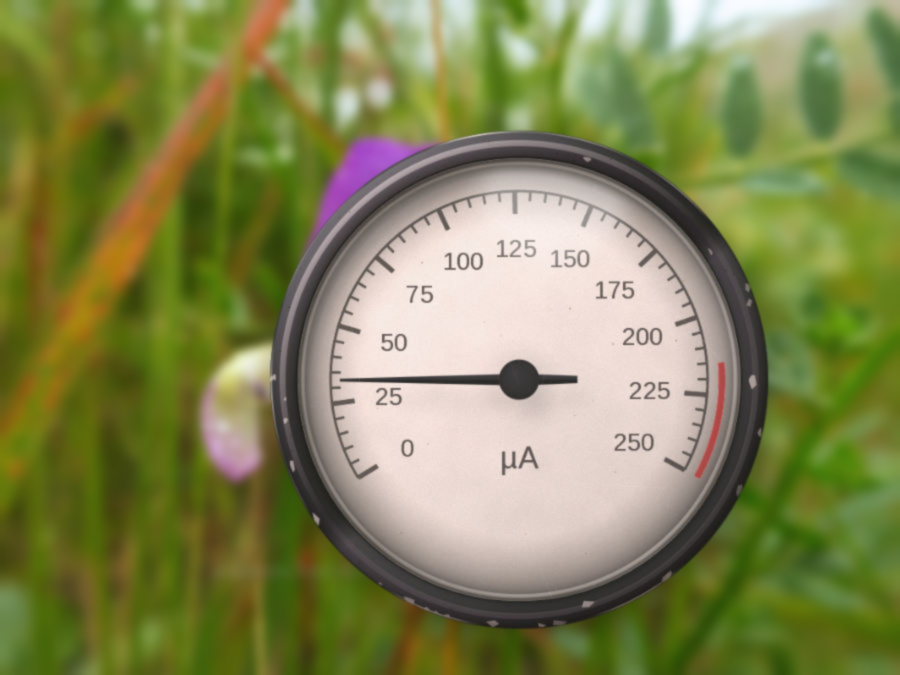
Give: 32.5 µA
